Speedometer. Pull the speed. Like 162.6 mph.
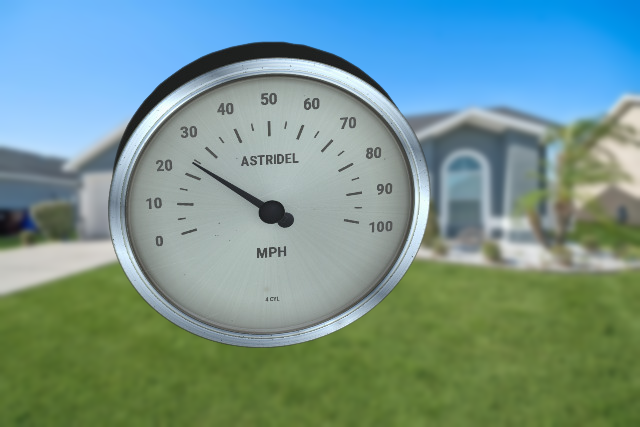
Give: 25 mph
